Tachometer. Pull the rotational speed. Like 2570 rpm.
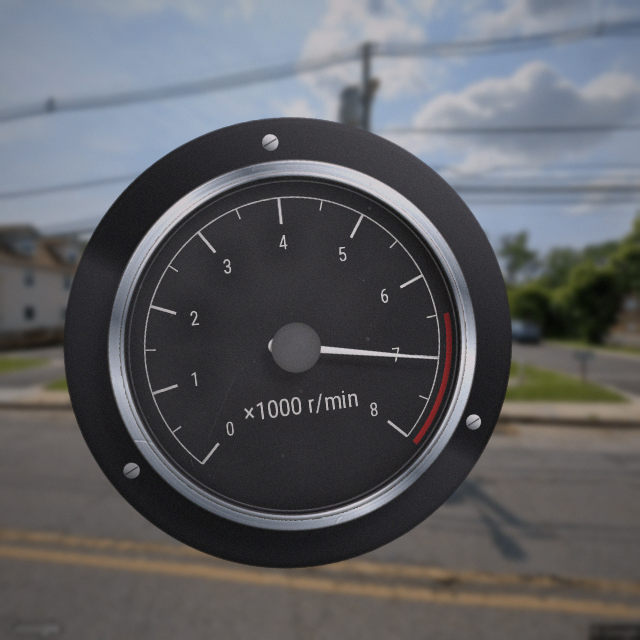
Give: 7000 rpm
